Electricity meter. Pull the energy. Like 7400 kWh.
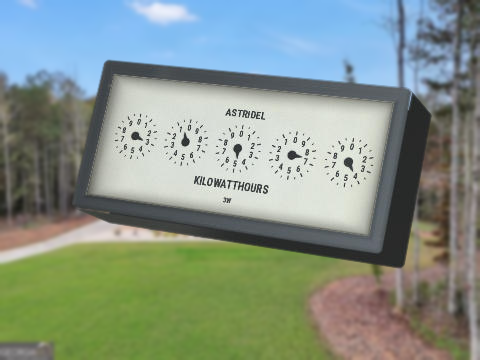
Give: 30474 kWh
